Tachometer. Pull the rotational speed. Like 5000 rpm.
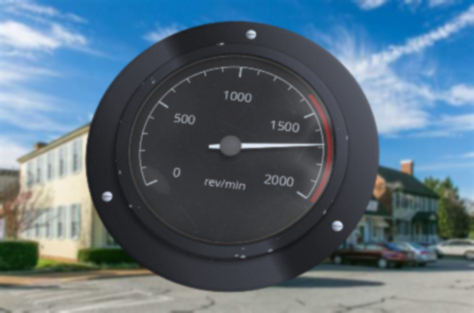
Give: 1700 rpm
